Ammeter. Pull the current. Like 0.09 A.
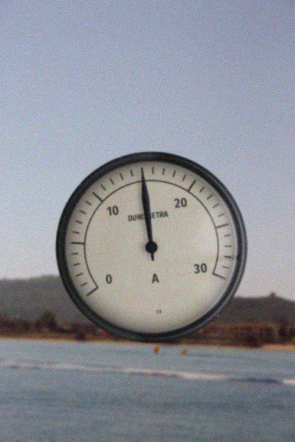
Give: 15 A
